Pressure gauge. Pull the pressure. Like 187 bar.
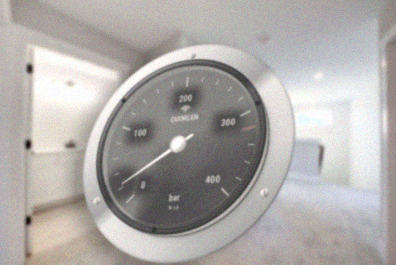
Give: 20 bar
